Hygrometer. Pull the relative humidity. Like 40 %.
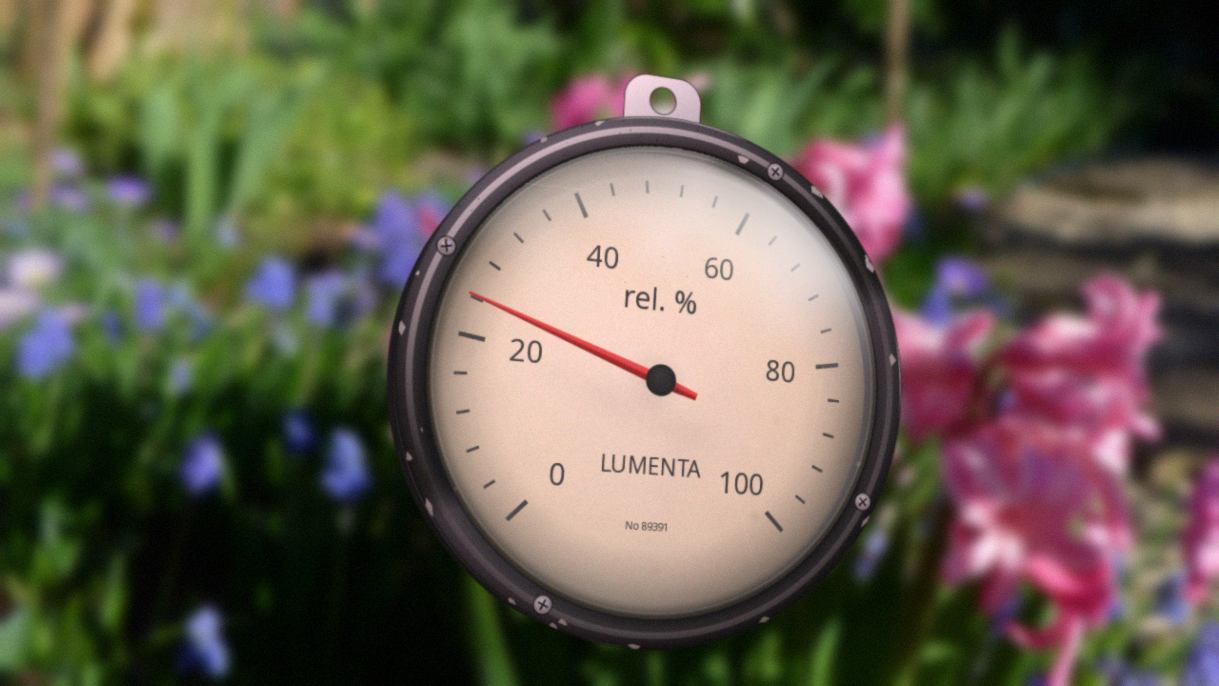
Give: 24 %
